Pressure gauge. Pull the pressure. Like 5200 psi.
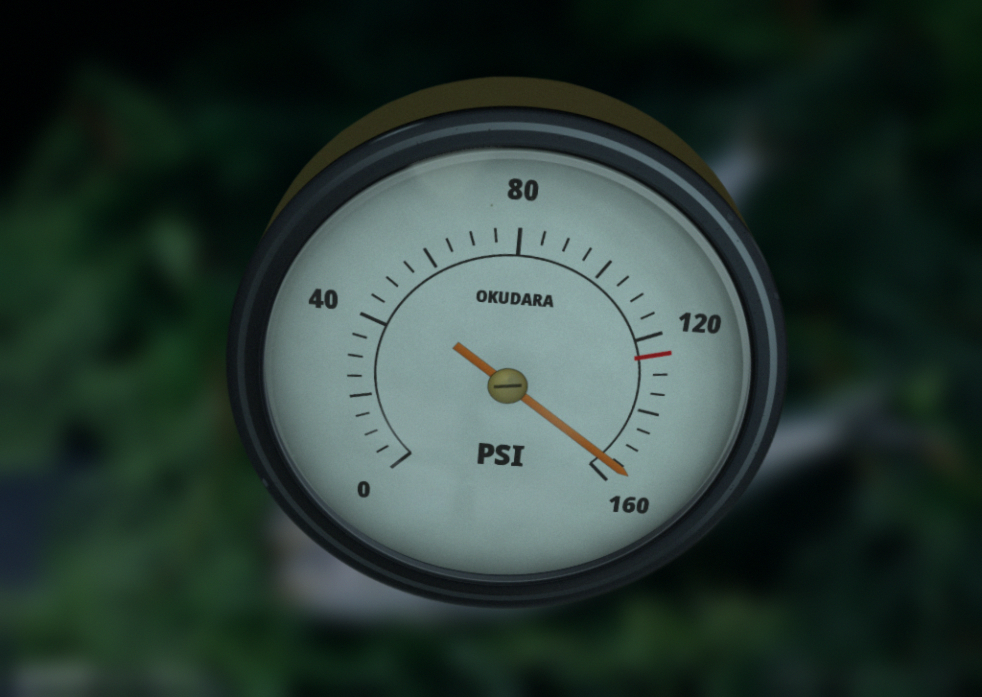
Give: 155 psi
